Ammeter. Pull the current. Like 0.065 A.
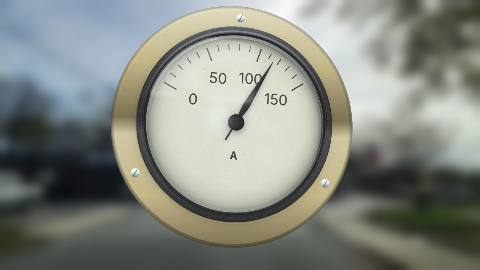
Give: 115 A
